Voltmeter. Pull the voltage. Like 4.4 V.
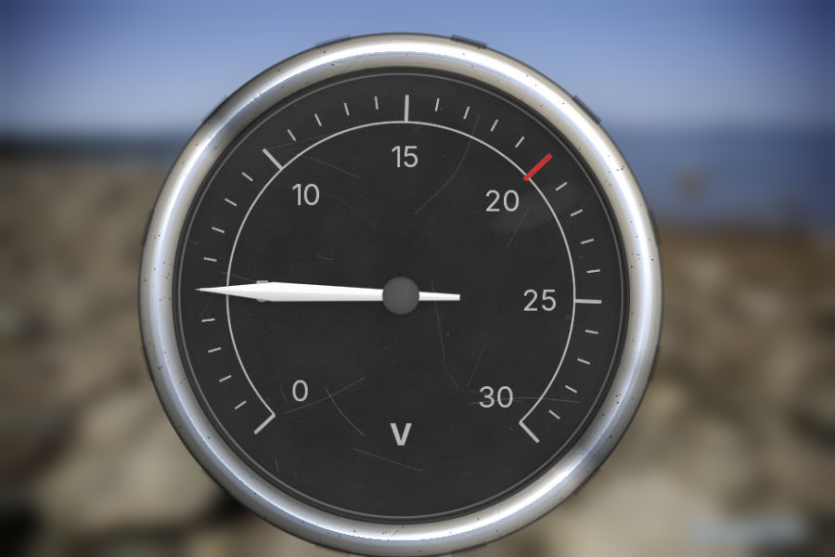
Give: 5 V
